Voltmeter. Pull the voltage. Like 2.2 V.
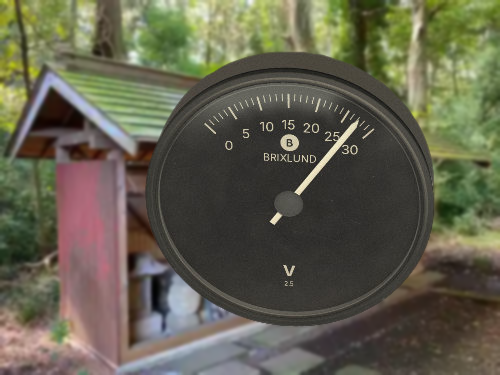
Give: 27 V
